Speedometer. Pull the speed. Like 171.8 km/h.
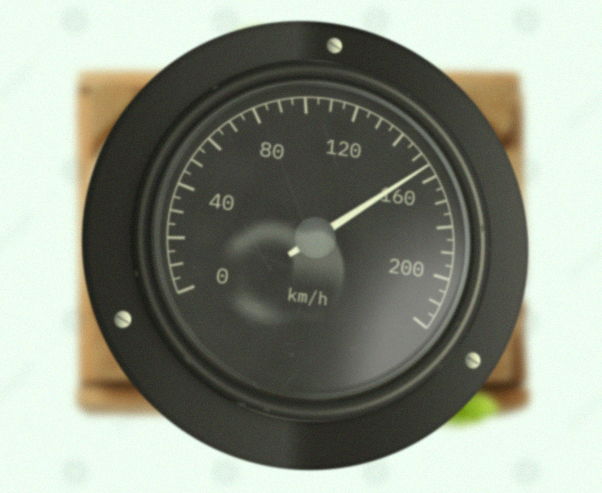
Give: 155 km/h
